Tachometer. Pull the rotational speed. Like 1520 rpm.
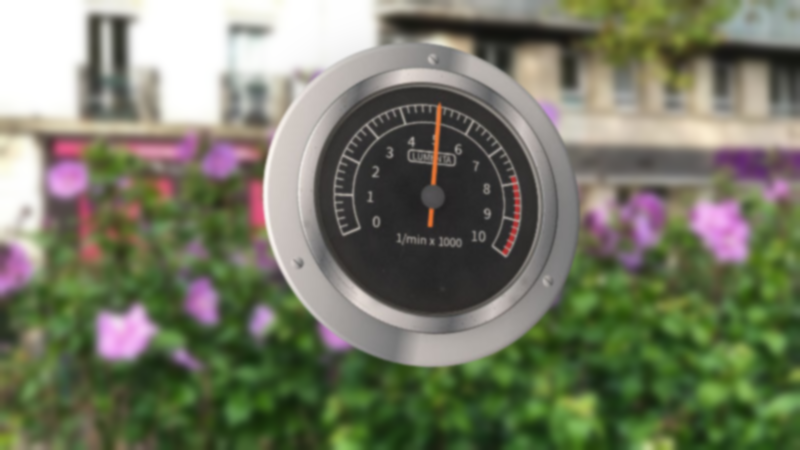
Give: 5000 rpm
